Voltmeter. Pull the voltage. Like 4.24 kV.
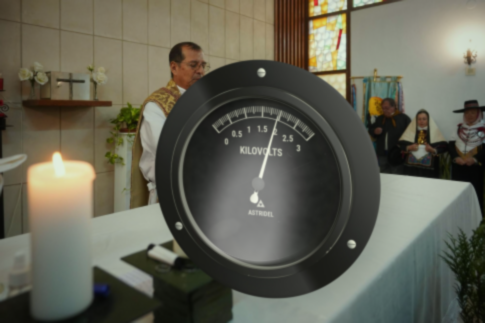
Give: 2 kV
